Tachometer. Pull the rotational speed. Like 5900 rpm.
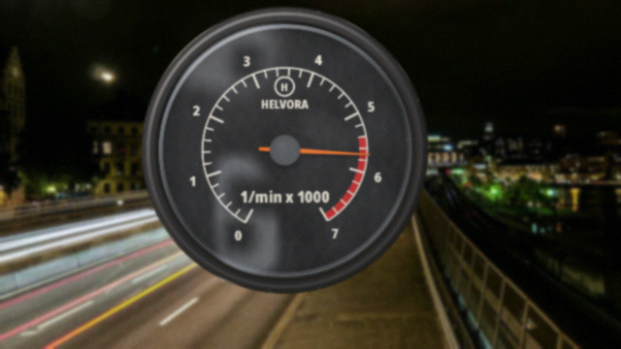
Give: 5700 rpm
